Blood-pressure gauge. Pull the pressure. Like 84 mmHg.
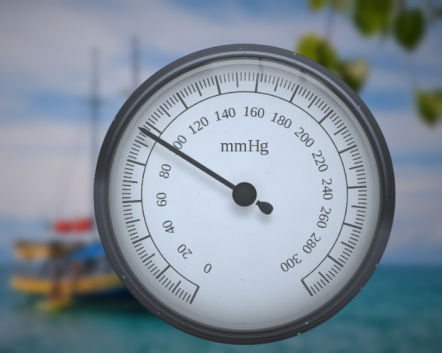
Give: 96 mmHg
